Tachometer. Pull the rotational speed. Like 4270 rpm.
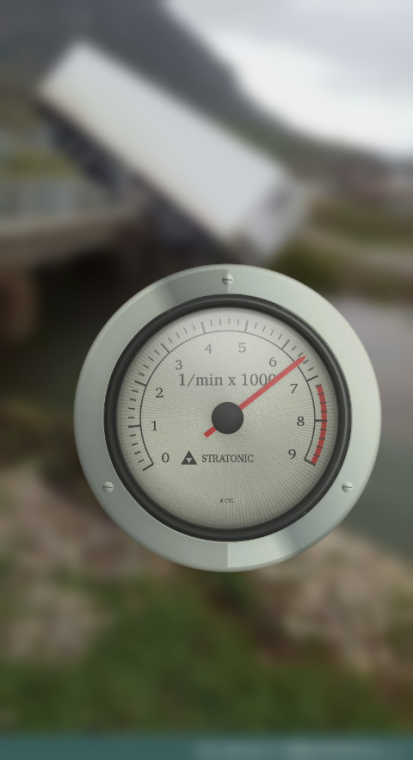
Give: 6500 rpm
